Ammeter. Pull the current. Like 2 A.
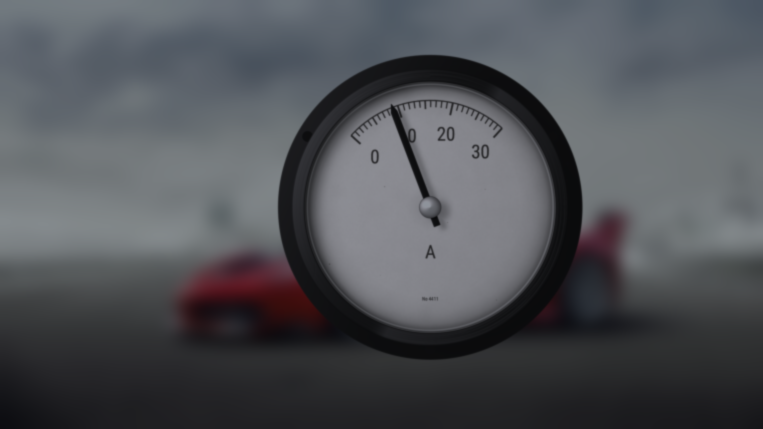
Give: 9 A
